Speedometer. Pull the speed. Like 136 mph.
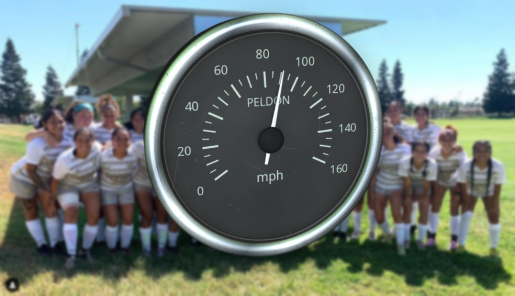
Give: 90 mph
